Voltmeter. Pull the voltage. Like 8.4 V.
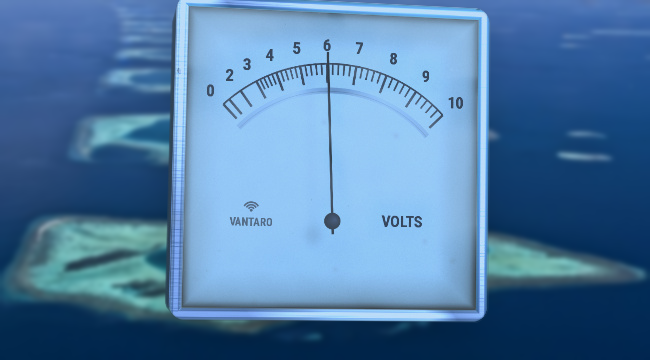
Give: 6 V
